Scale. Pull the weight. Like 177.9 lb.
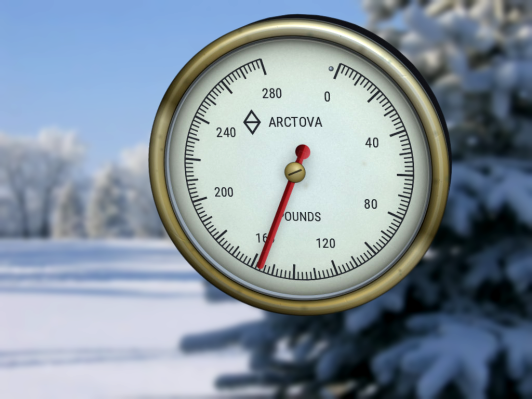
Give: 156 lb
